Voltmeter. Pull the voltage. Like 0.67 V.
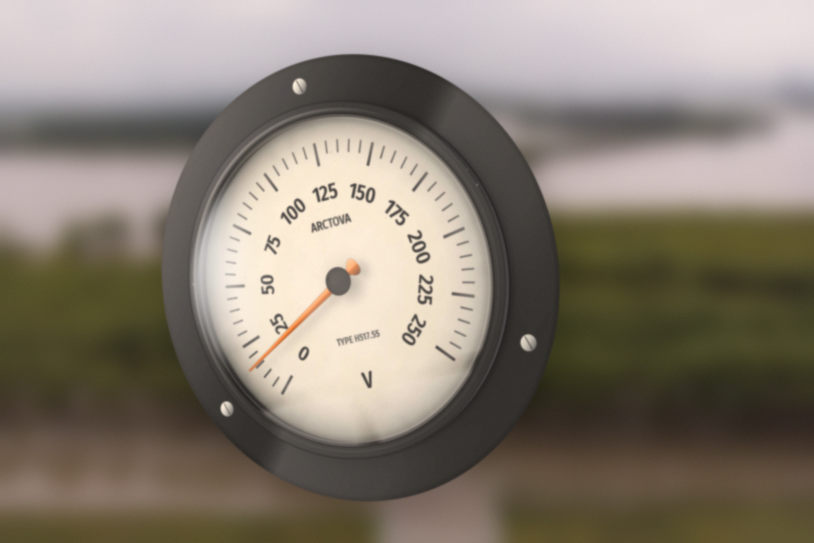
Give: 15 V
